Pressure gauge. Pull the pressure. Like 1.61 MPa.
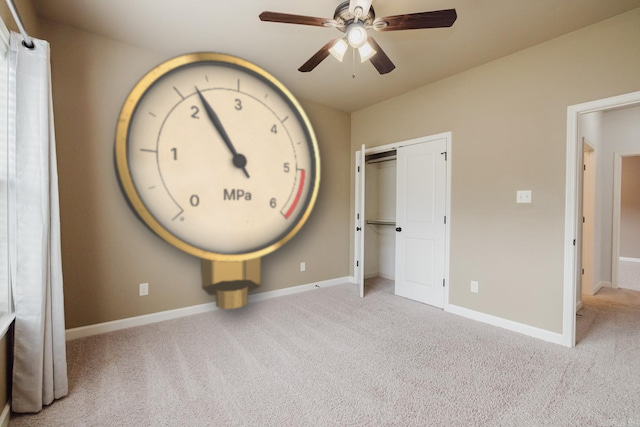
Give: 2.25 MPa
